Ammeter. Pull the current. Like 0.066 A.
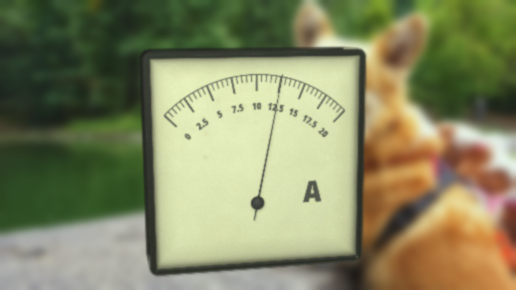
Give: 12.5 A
